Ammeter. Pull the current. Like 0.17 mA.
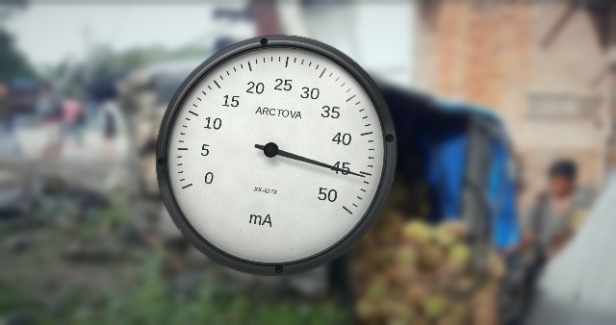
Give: 45.5 mA
